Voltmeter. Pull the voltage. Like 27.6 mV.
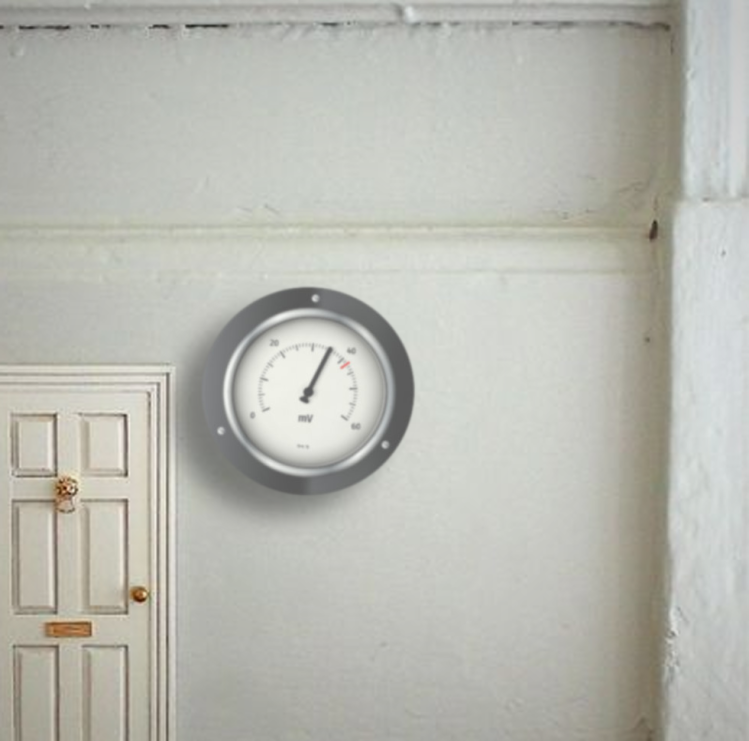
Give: 35 mV
